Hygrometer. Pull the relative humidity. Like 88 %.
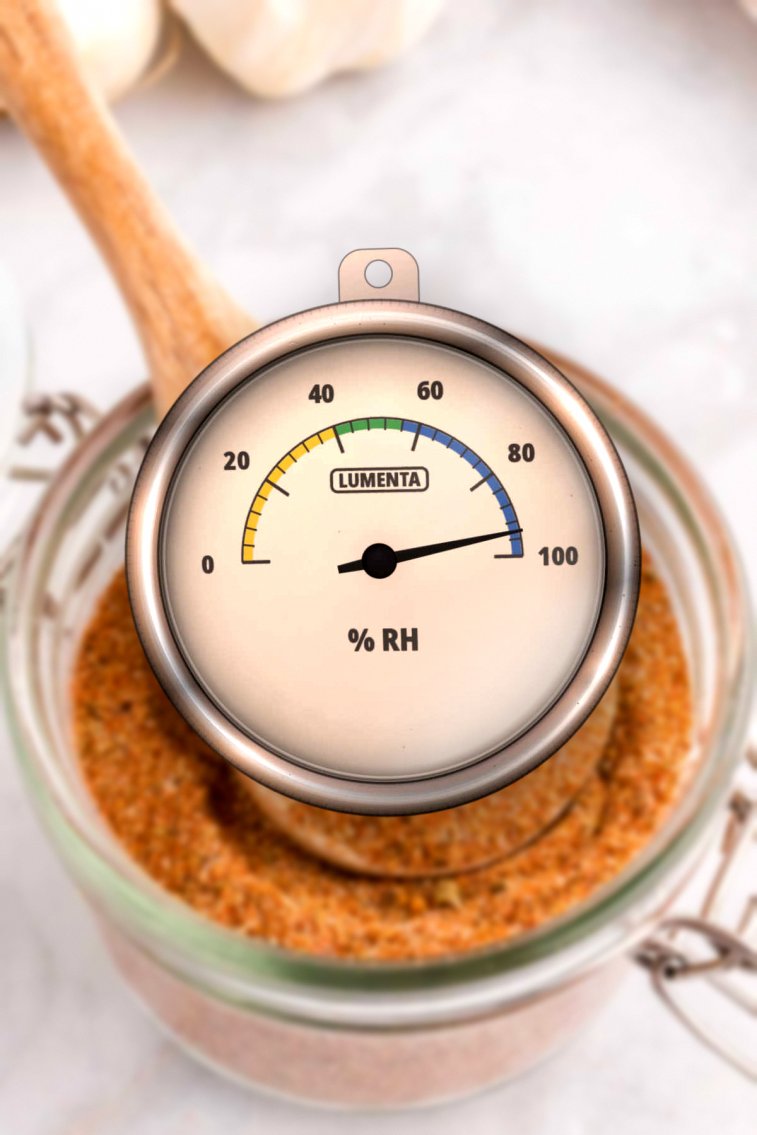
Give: 94 %
